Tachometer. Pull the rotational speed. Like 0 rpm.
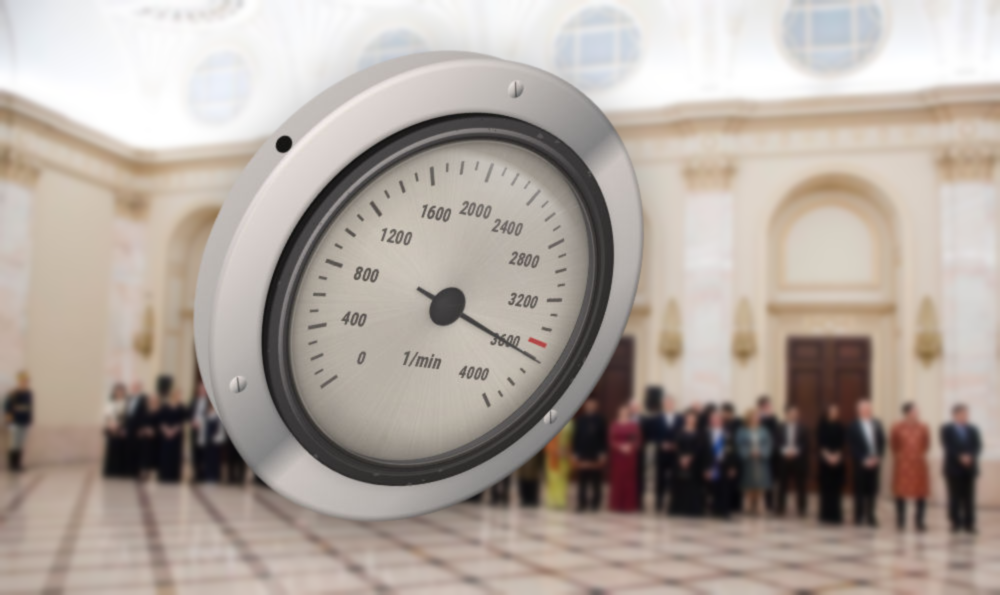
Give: 3600 rpm
